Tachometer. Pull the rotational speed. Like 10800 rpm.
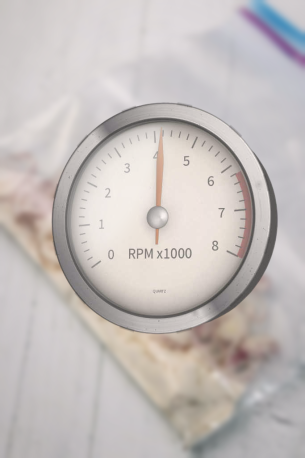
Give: 4200 rpm
